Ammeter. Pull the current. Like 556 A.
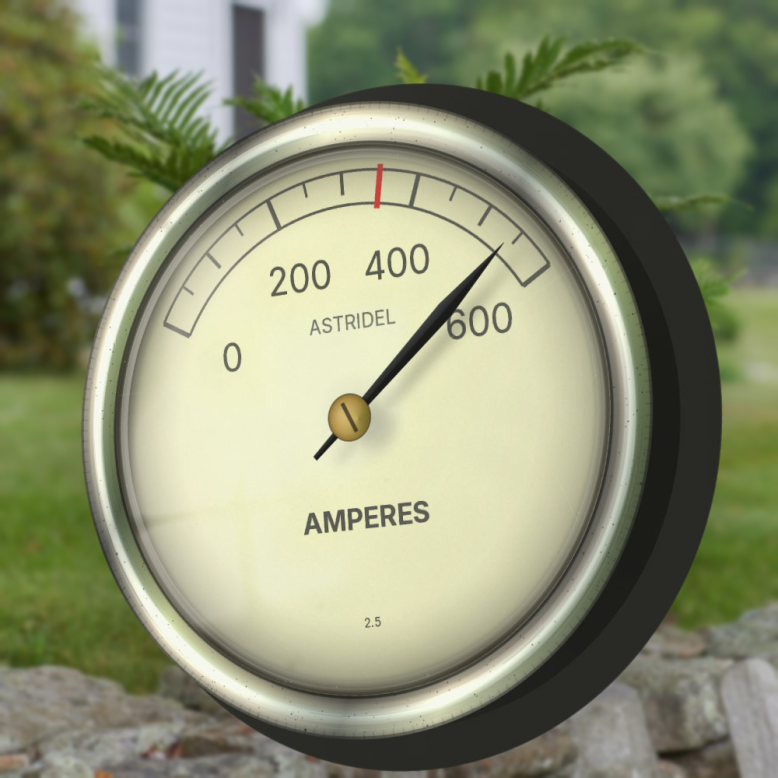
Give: 550 A
